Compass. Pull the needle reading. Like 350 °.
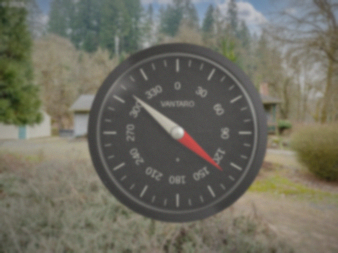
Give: 130 °
